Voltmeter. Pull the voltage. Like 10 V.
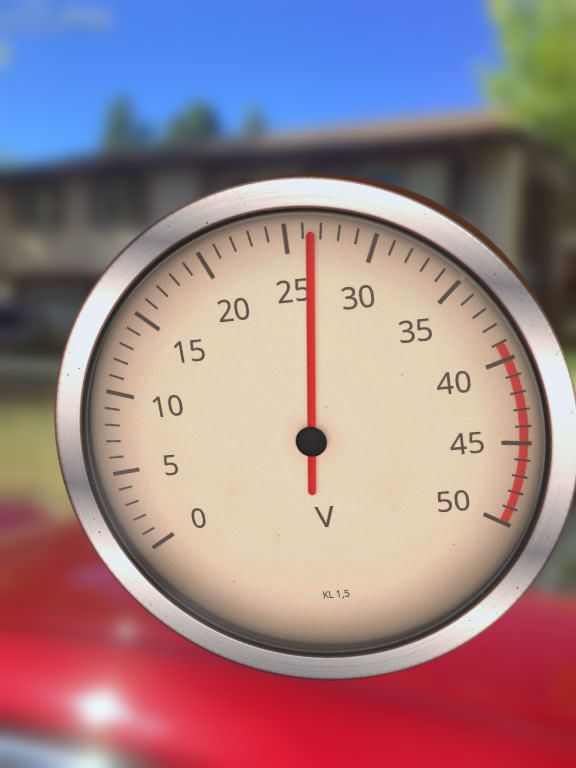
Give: 26.5 V
